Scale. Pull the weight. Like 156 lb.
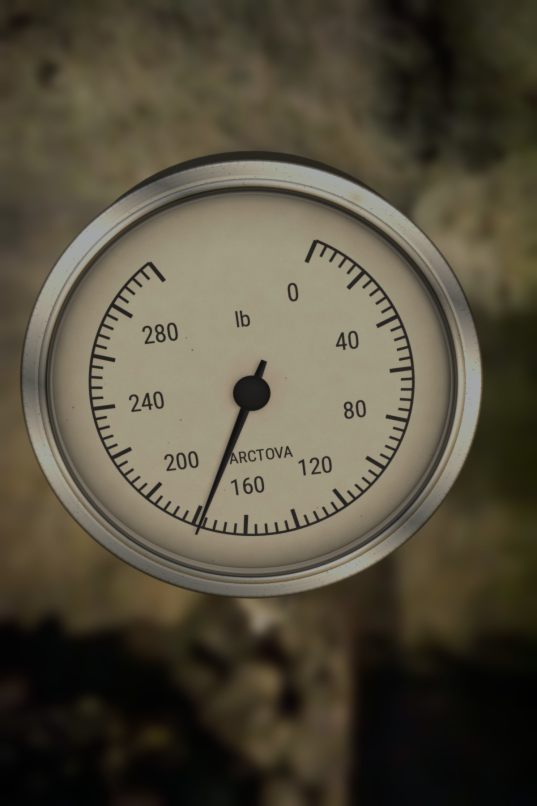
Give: 178 lb
